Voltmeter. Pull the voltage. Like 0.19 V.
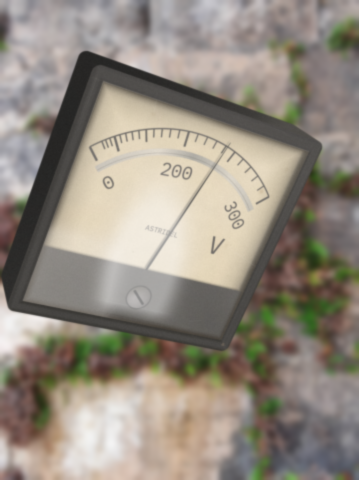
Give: 240 V
